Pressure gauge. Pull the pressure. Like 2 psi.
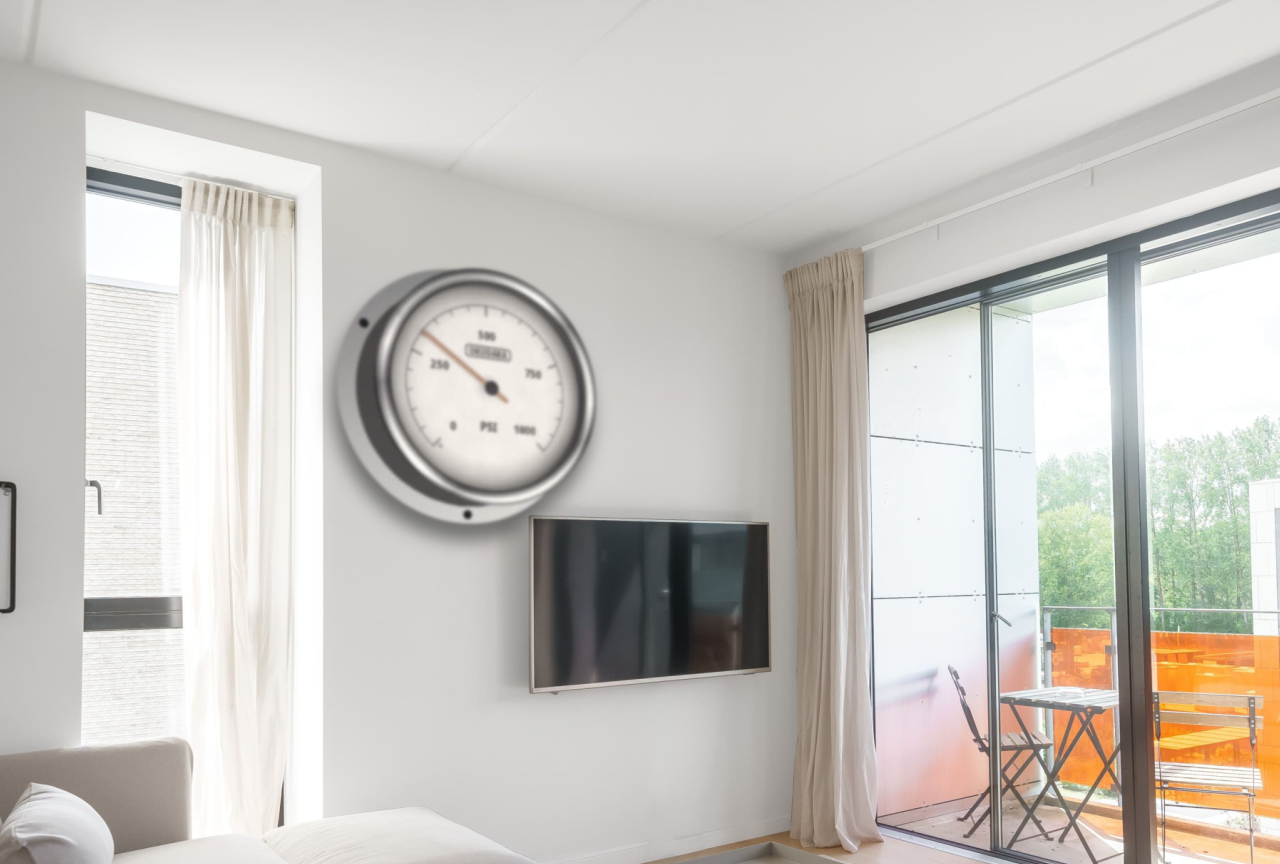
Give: 300 psi
